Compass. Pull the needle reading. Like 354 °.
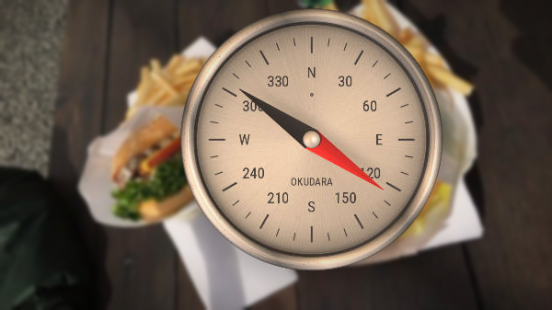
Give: 125 °
